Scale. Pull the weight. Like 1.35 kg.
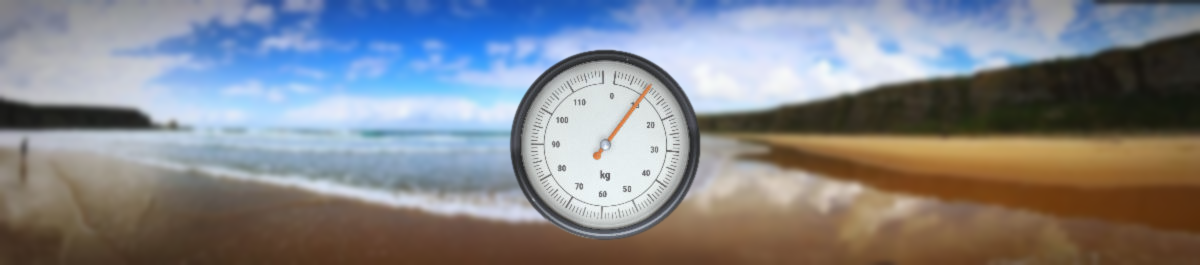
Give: 10 kg
